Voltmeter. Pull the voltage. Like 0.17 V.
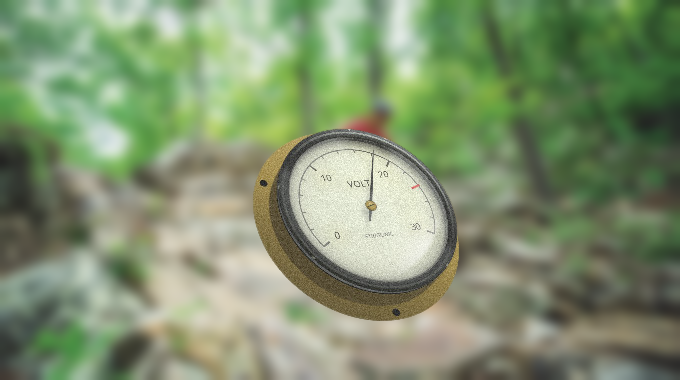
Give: 18 V
